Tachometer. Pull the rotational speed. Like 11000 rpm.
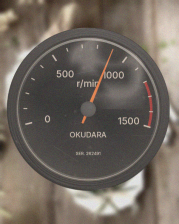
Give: 900 rpm
